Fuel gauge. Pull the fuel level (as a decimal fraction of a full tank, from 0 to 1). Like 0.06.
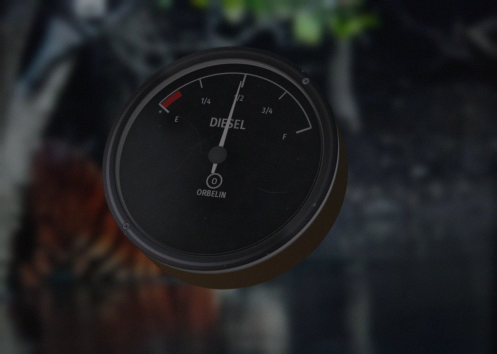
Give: 0.5
